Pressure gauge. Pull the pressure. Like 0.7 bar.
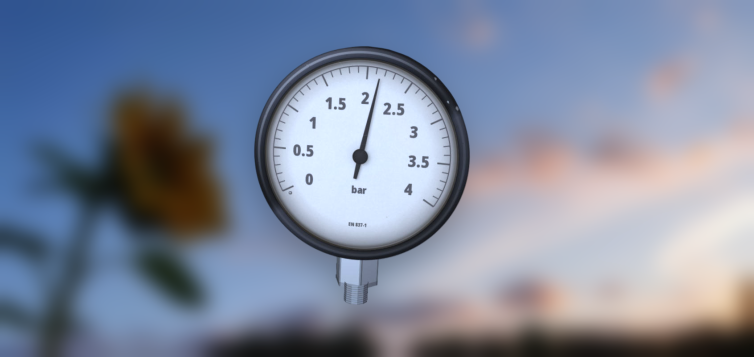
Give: 2.15 bar
